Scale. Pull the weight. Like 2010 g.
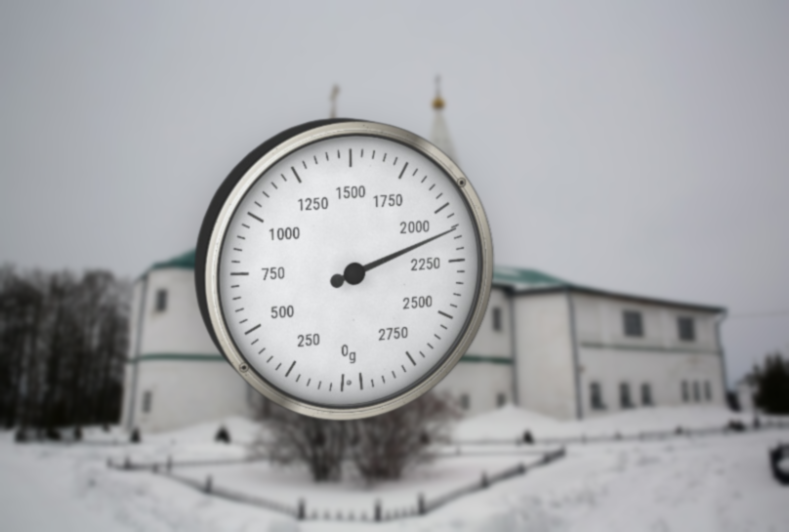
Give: 2100 g
